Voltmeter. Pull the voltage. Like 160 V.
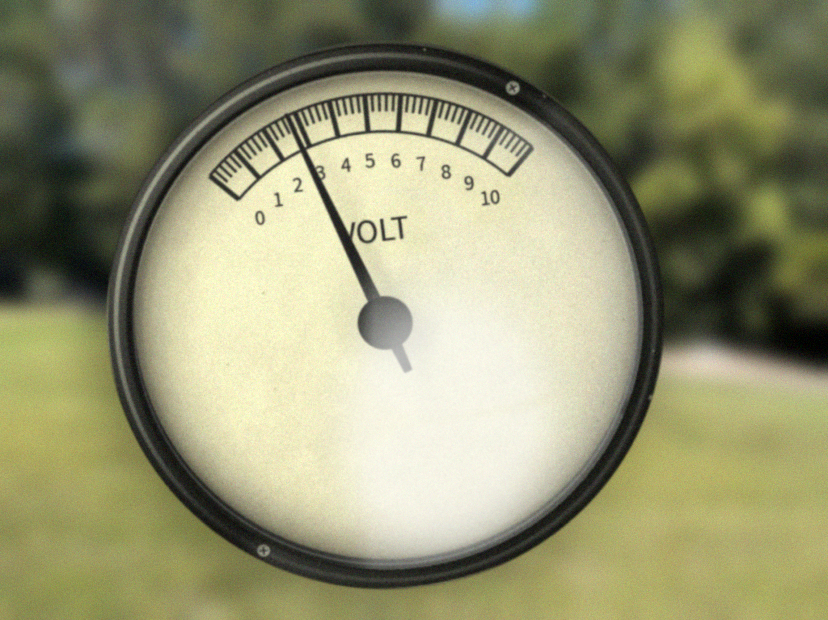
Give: 2.8 V
